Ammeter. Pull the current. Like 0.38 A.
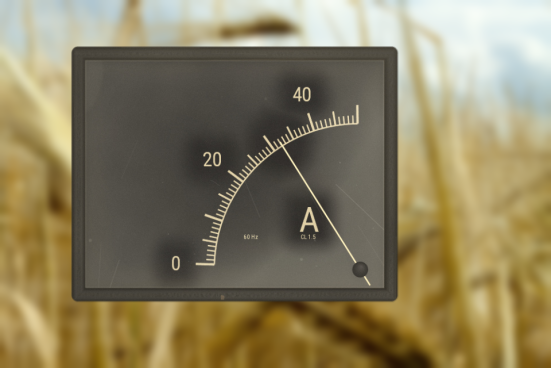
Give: 32 A
